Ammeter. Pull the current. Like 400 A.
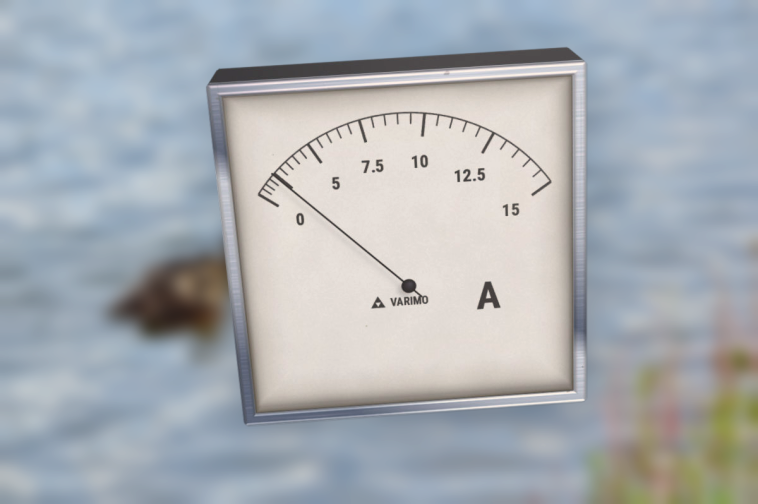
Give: 2.5 A
